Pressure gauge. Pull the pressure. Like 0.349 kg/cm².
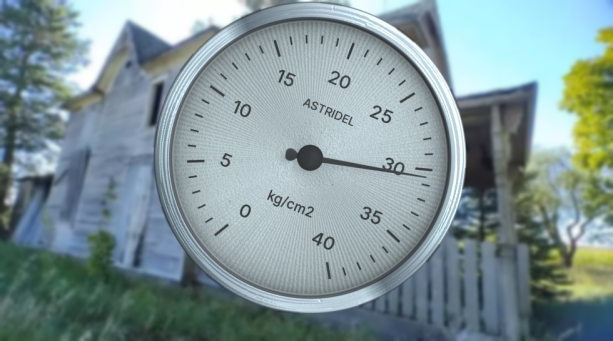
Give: 30.5 kg/cm²
